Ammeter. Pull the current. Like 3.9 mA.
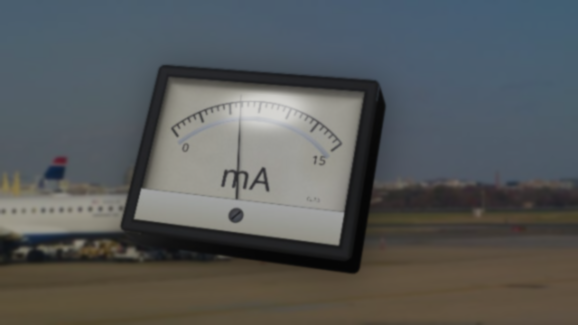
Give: 6 mA
